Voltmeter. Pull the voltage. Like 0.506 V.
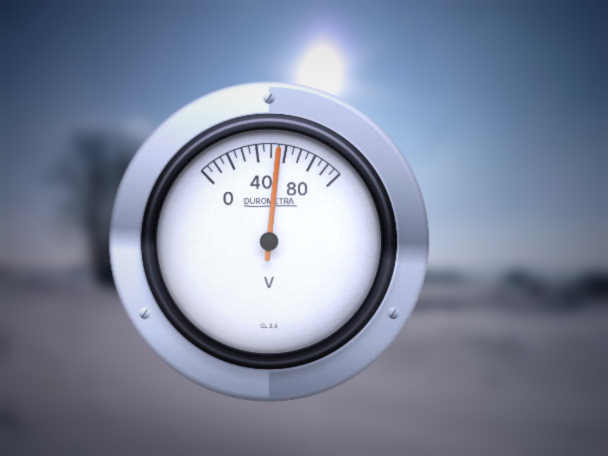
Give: 55 V
